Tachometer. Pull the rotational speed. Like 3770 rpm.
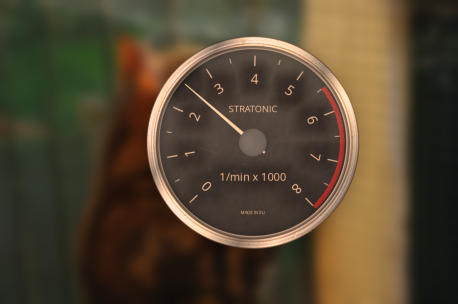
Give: 2500 rpm
